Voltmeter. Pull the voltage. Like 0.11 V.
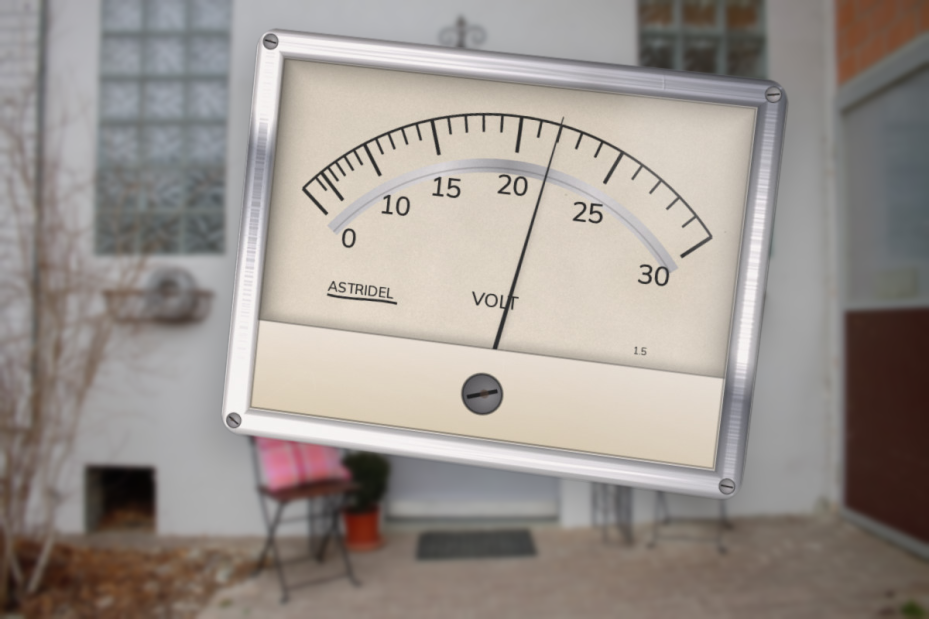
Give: 22 V
